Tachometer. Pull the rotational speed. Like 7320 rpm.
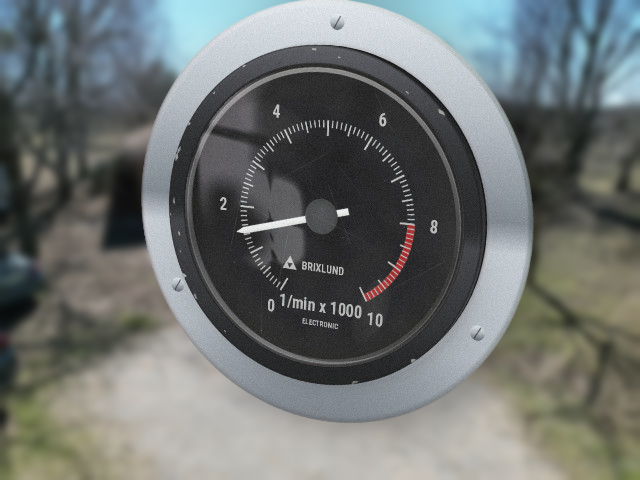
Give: 1500 rpm
